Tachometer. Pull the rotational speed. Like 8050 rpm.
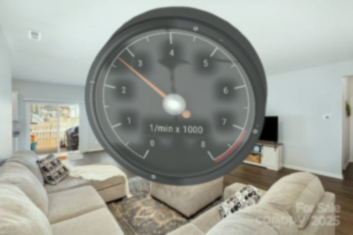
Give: 2750 rpm
